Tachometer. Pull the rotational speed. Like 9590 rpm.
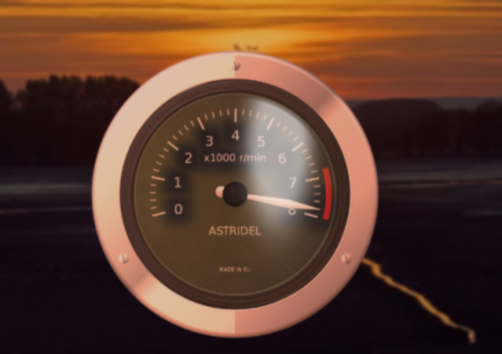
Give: 7800 rpm
